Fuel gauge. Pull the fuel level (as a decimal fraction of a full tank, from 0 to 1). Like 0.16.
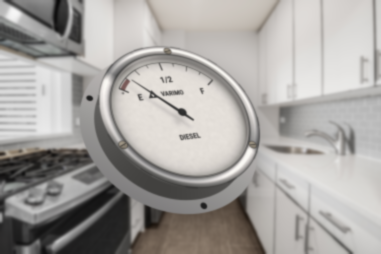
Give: 0.125
